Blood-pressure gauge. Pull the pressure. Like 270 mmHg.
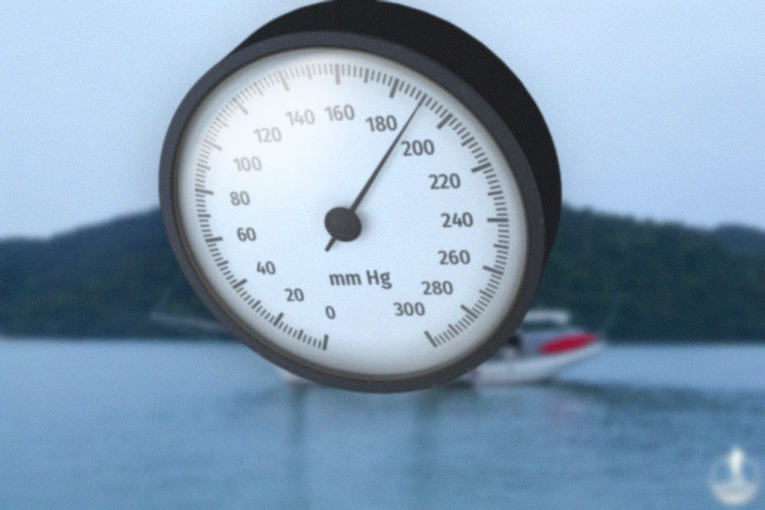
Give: 190 mmHg
